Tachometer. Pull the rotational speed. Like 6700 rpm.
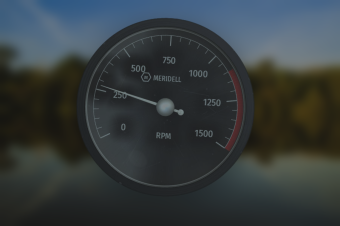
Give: 275 rpm
